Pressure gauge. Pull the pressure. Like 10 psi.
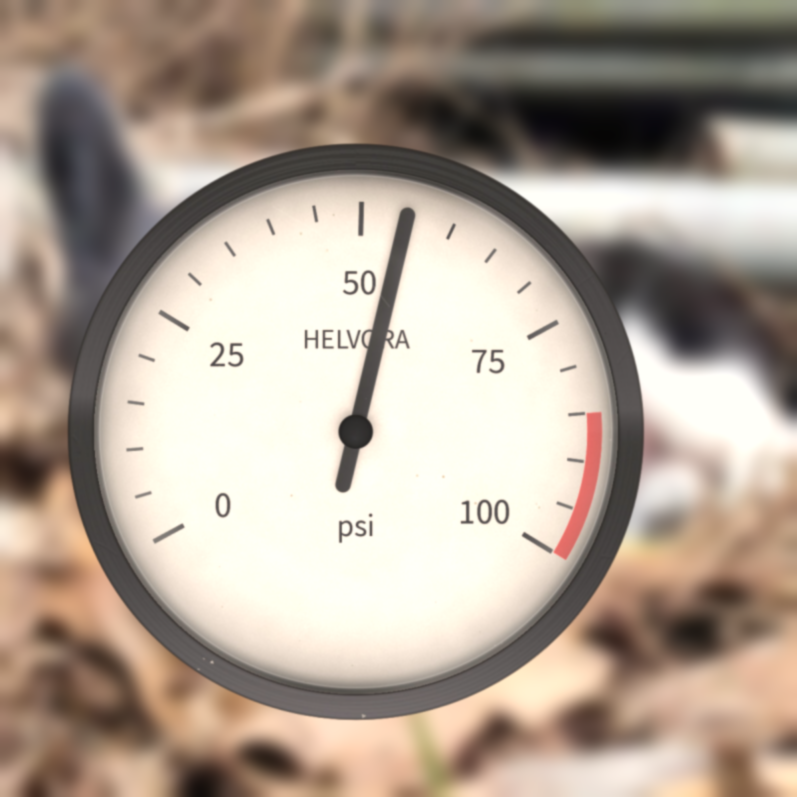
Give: 55 psi
